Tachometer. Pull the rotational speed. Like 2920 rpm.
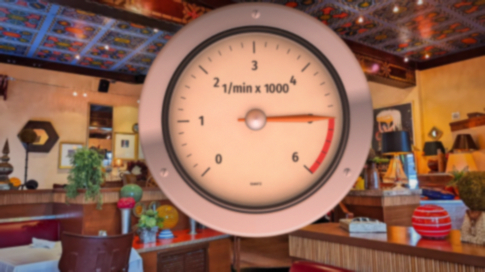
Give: 5000 rpm
